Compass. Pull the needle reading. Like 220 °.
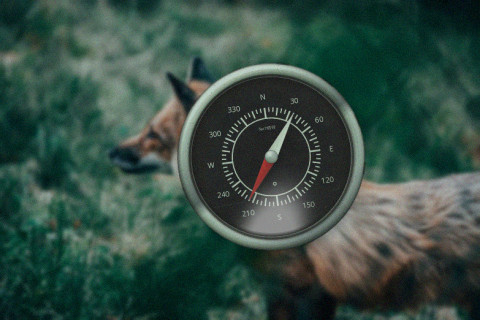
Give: 215 °
